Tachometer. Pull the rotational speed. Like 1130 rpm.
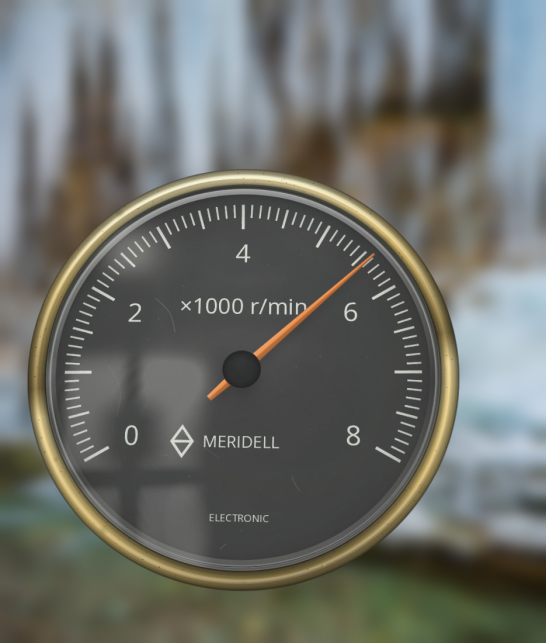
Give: 5600 rpm
